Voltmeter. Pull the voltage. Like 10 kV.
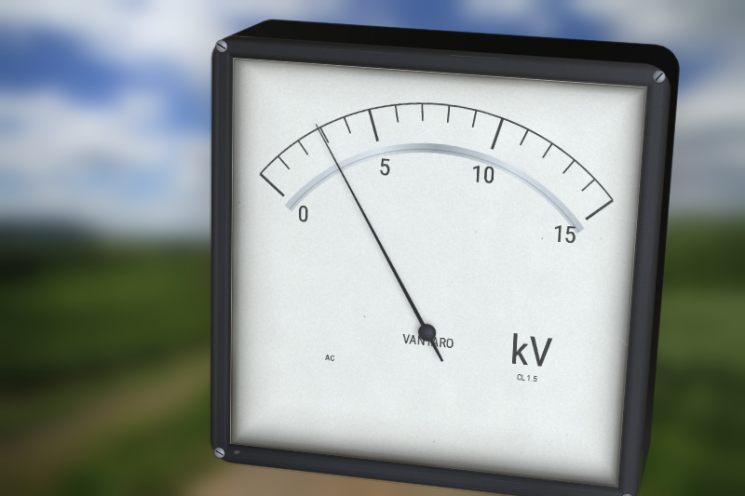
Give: 3 kV
